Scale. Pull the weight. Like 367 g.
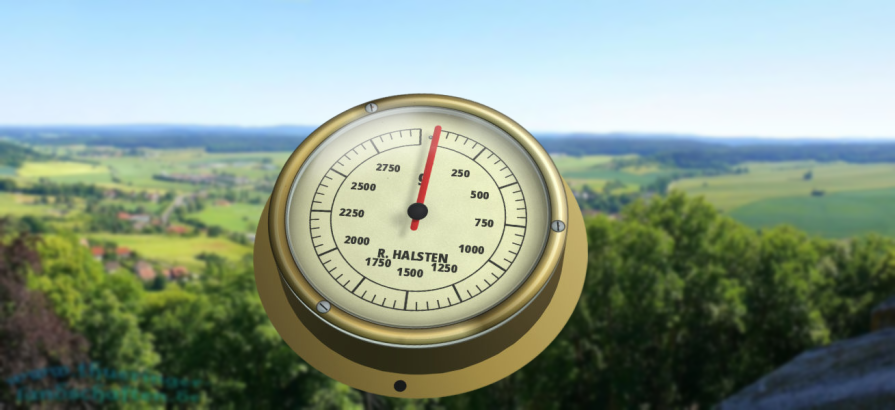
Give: 0 g
